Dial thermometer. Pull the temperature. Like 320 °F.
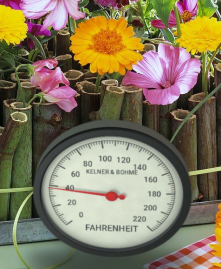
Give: 40 °F
